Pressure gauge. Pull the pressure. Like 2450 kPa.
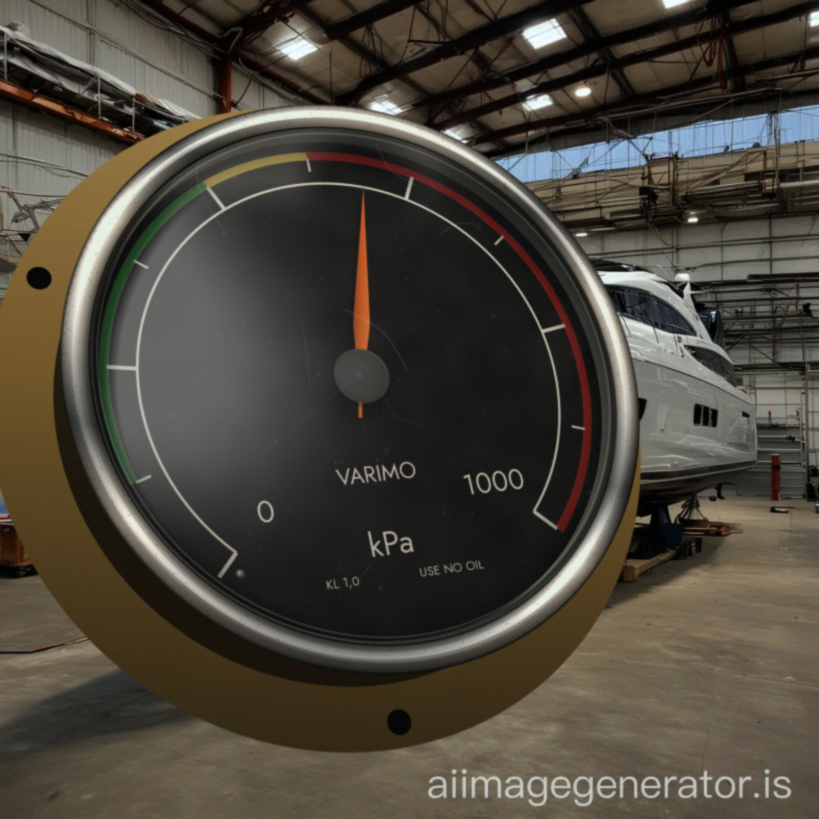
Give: 550 kPa
